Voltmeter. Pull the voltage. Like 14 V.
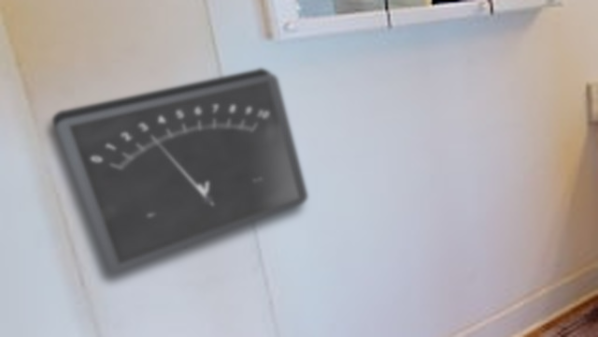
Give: 3 V
